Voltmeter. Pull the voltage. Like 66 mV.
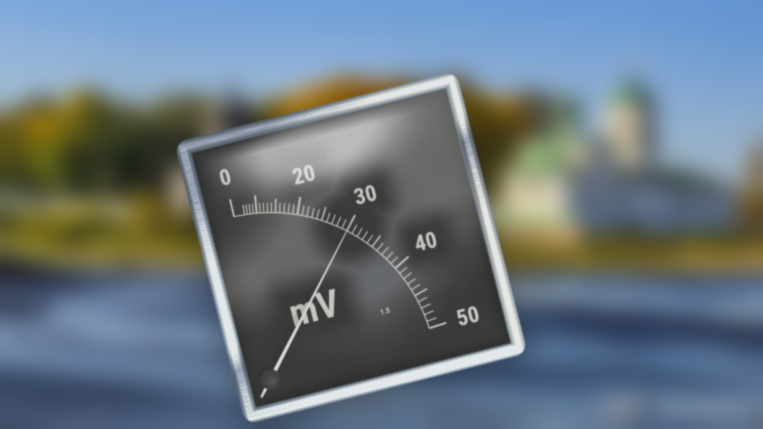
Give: 30 mV
